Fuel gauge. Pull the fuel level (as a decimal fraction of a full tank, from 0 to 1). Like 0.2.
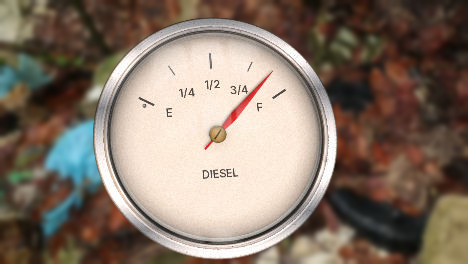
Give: 0.875
